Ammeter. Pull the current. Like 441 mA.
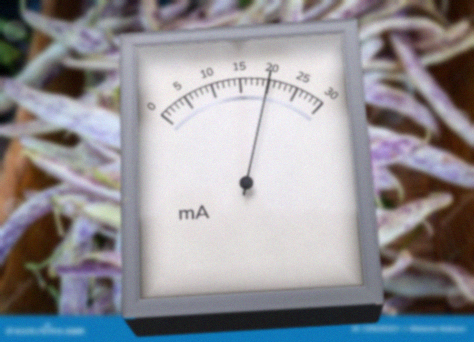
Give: 20 mA
